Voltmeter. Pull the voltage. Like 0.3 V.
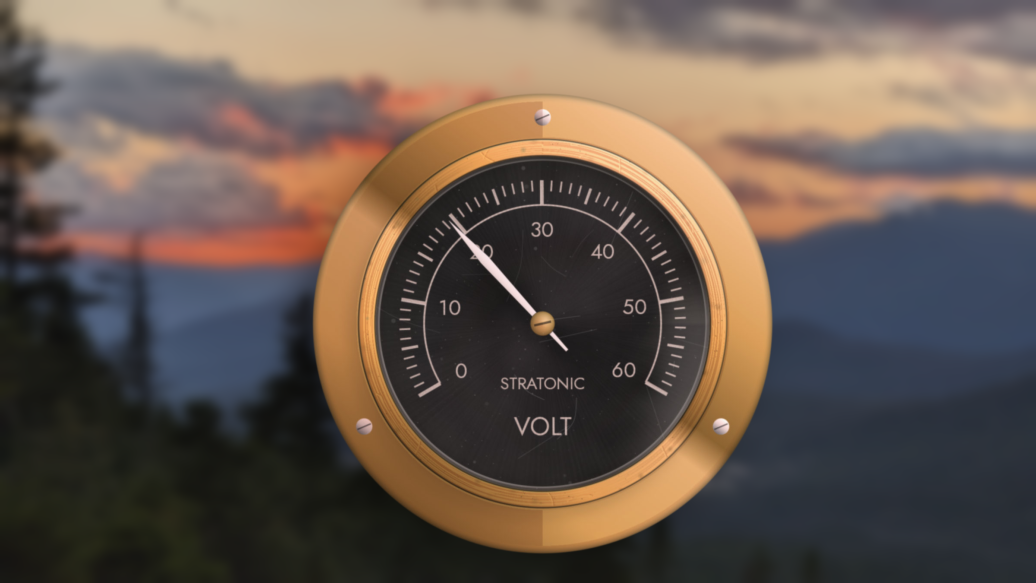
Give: 19.5 V
